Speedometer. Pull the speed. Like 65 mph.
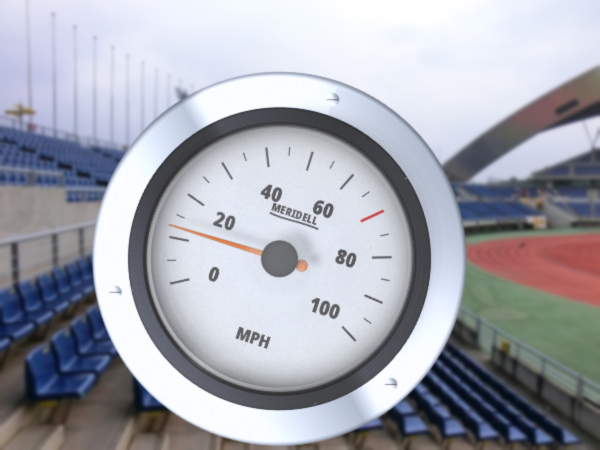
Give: 12.5 mph
